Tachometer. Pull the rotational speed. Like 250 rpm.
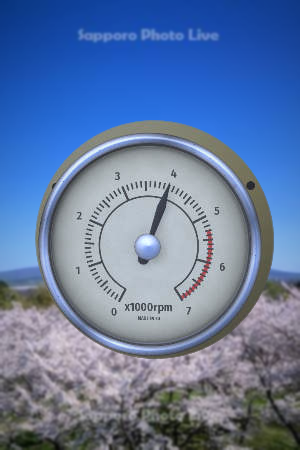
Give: 4000 rpm
